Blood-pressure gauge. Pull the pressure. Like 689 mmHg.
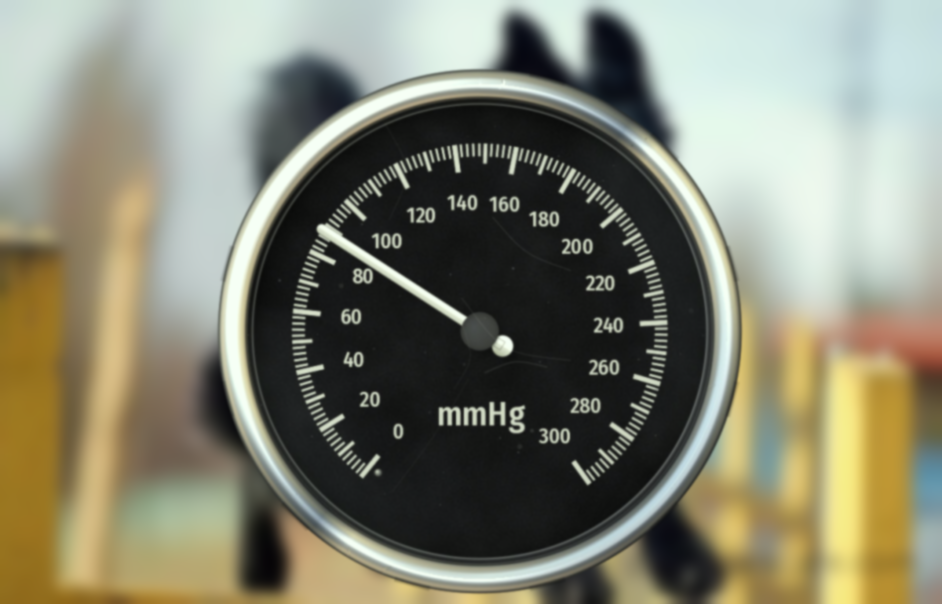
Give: 88 mmHg
